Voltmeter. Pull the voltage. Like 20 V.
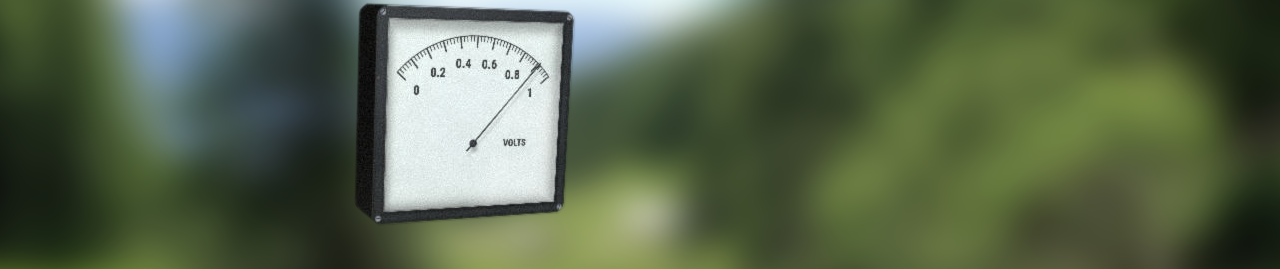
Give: 0.9 V
